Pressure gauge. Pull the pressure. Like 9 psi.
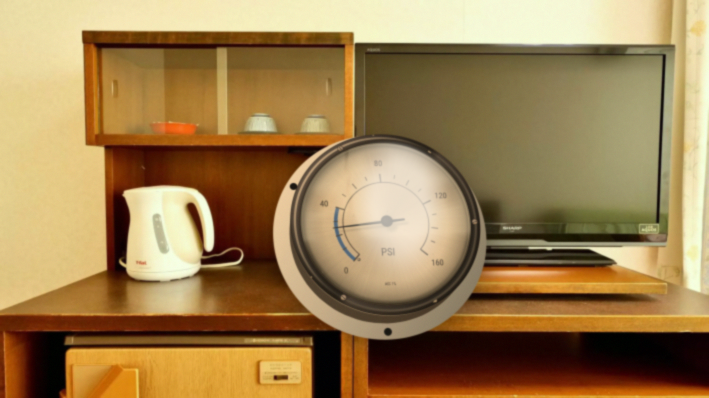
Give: 25 psi
